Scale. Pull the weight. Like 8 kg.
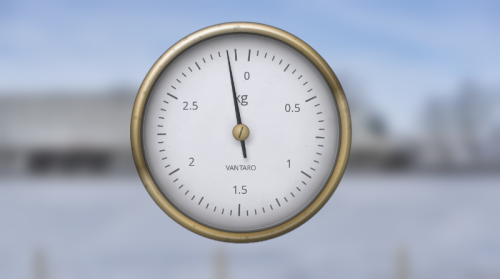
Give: 2.95 kg
